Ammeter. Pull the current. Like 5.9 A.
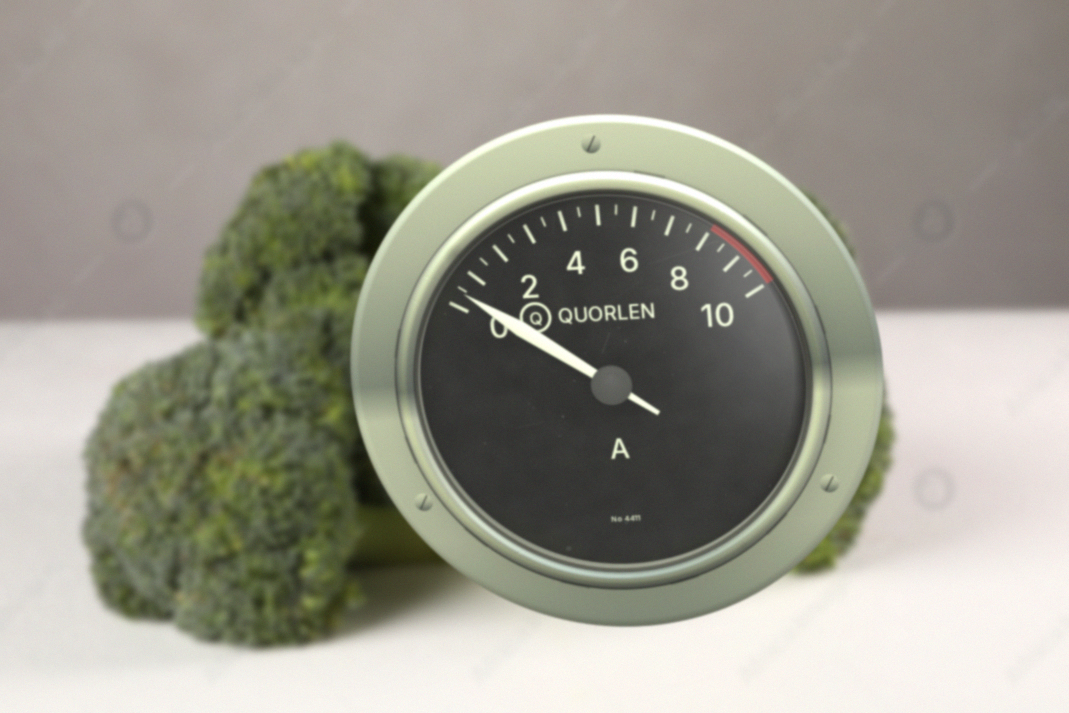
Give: 0.5 A
